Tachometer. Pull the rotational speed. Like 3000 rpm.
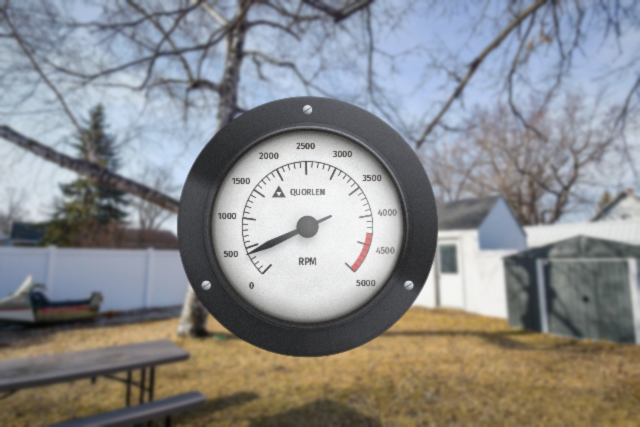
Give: 400 rpm
